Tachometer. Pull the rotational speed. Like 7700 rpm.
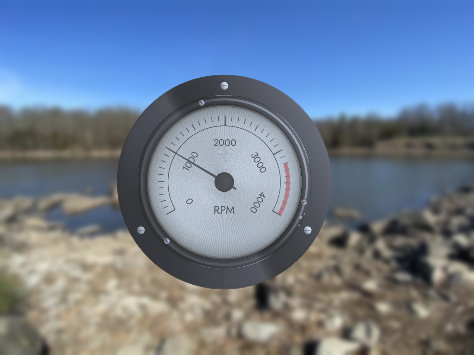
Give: 1000 rpm
